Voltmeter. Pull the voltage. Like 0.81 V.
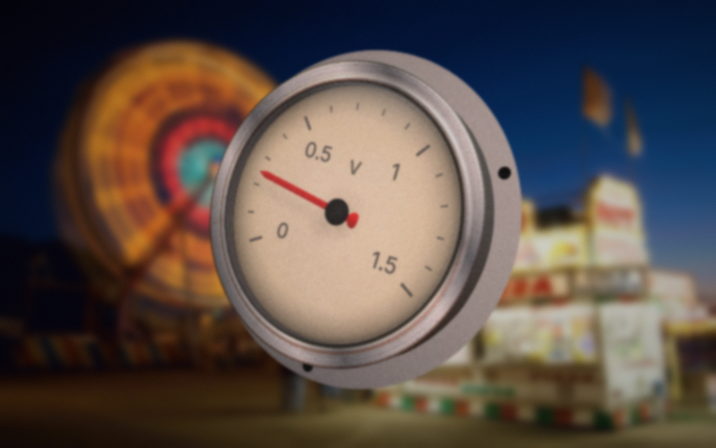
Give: 0.25 V
